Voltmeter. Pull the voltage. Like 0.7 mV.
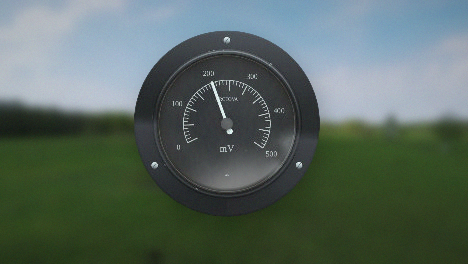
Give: 200 mV
